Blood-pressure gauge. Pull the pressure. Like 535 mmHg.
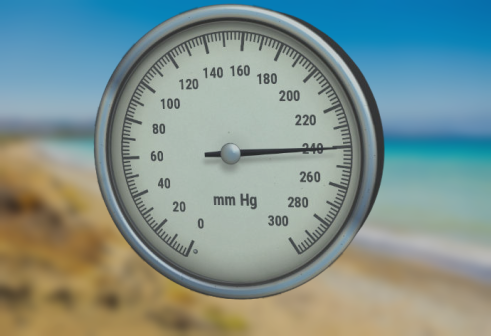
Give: 240 mmHg
